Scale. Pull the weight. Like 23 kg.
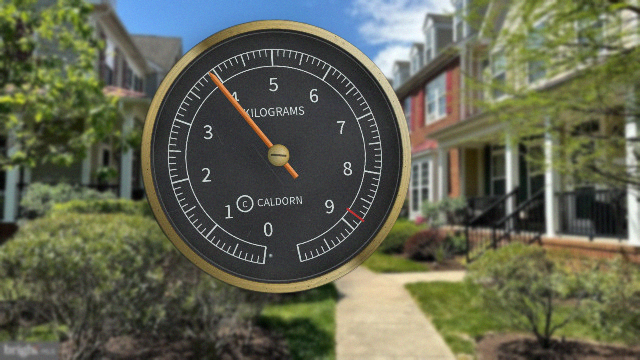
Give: 3.9 kg
